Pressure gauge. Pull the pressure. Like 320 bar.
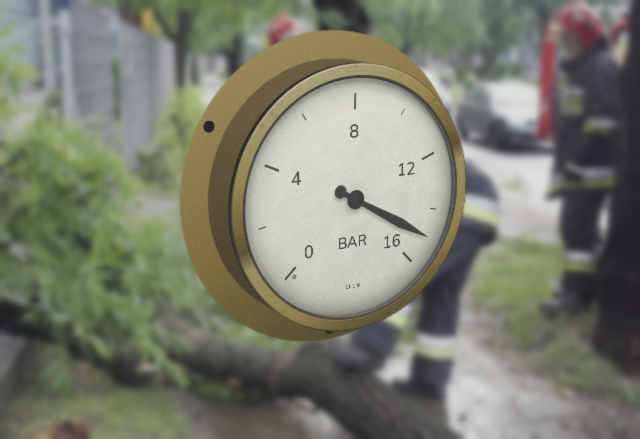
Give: 15 bar
